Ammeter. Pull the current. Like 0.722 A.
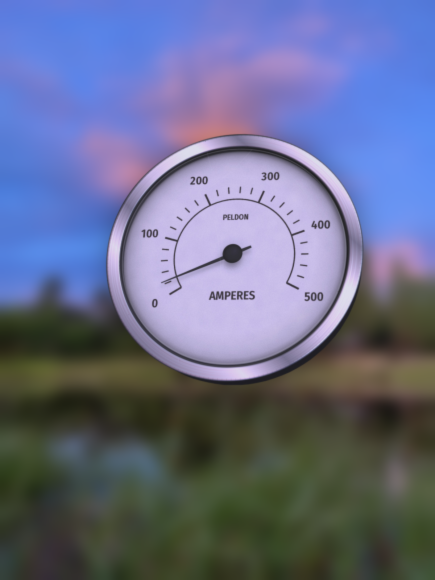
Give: 20 A
